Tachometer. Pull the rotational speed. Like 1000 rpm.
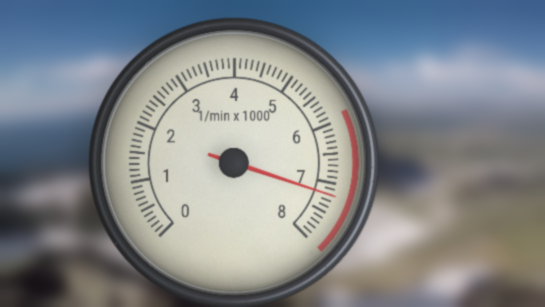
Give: 7200 rpm
